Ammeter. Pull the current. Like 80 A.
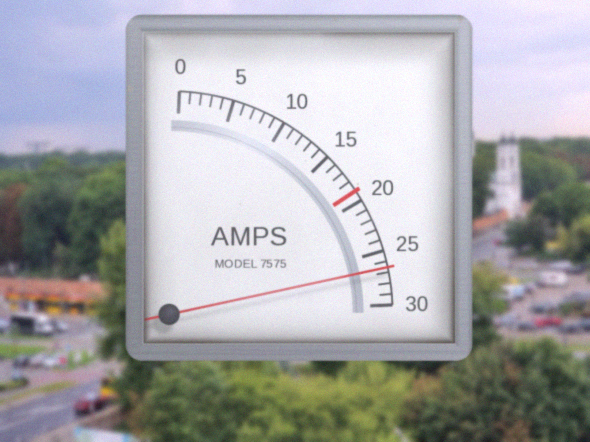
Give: 26.5 A
